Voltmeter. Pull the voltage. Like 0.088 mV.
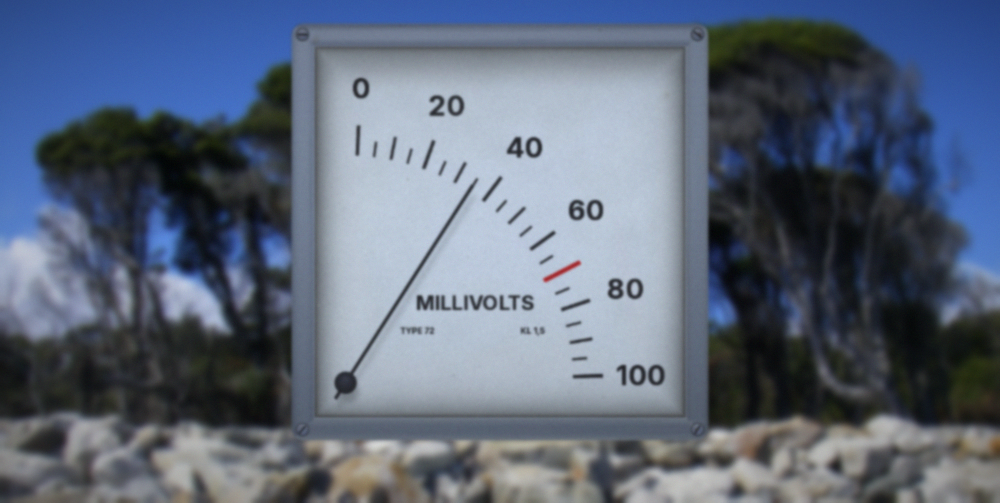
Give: 35 mV
